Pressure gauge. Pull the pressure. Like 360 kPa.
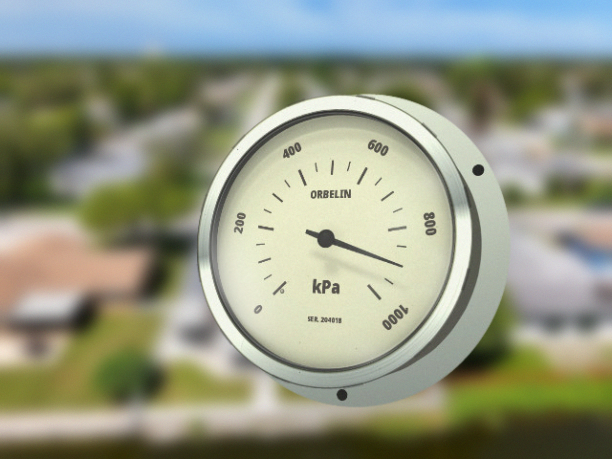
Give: 900 kPa
